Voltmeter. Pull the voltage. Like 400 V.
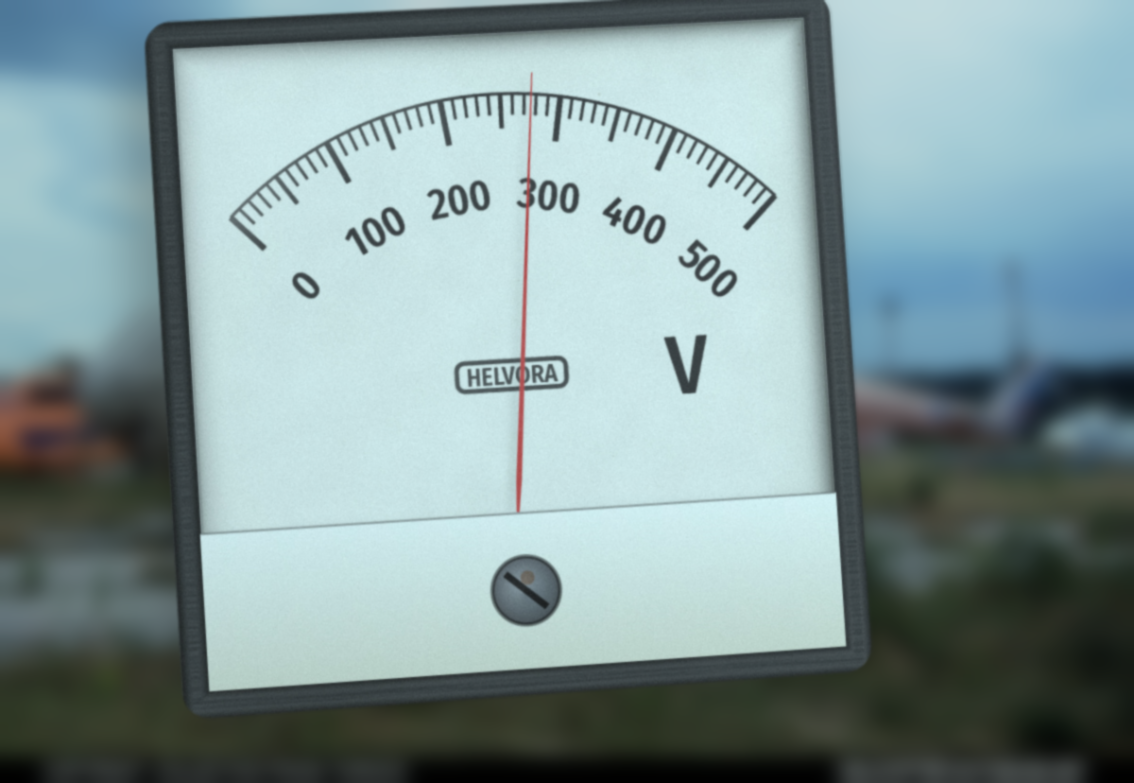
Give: 275 V
